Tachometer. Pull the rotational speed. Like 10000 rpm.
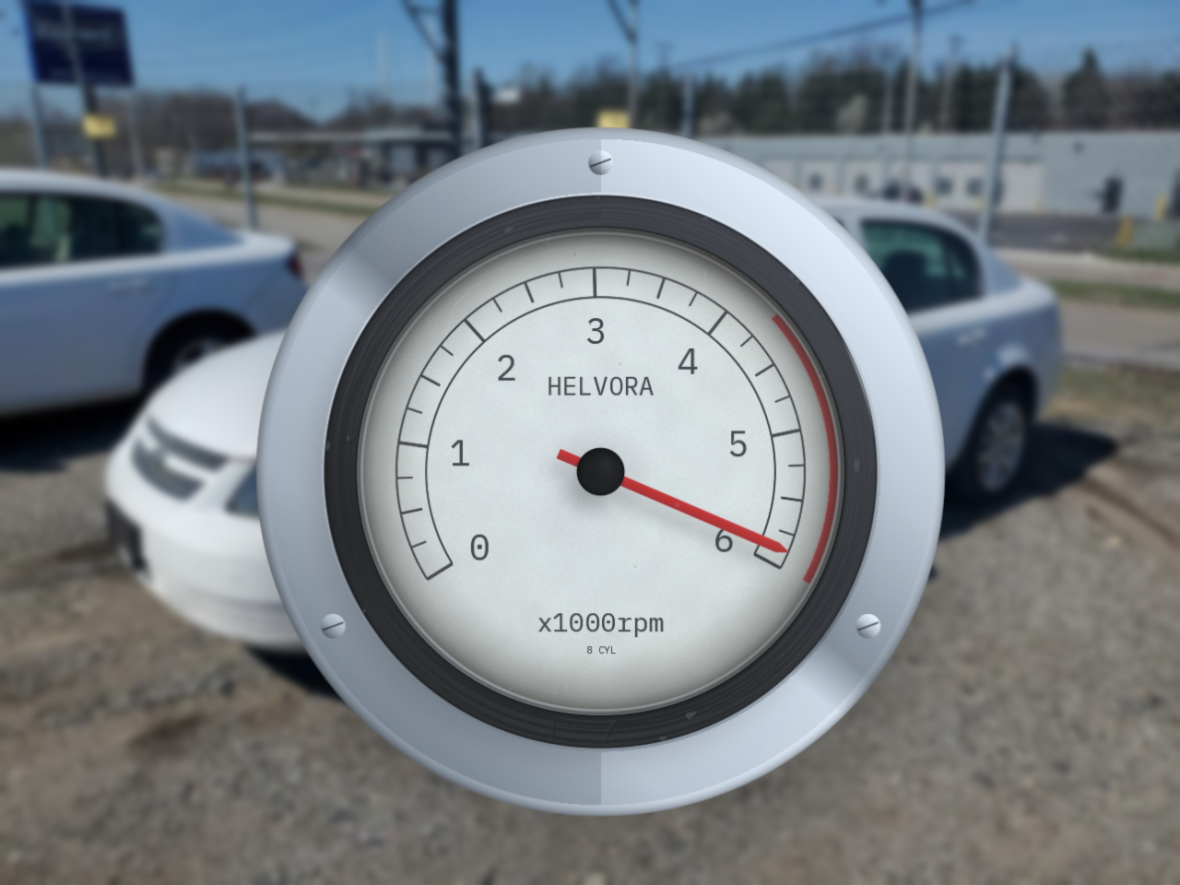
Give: 5875 rpm
